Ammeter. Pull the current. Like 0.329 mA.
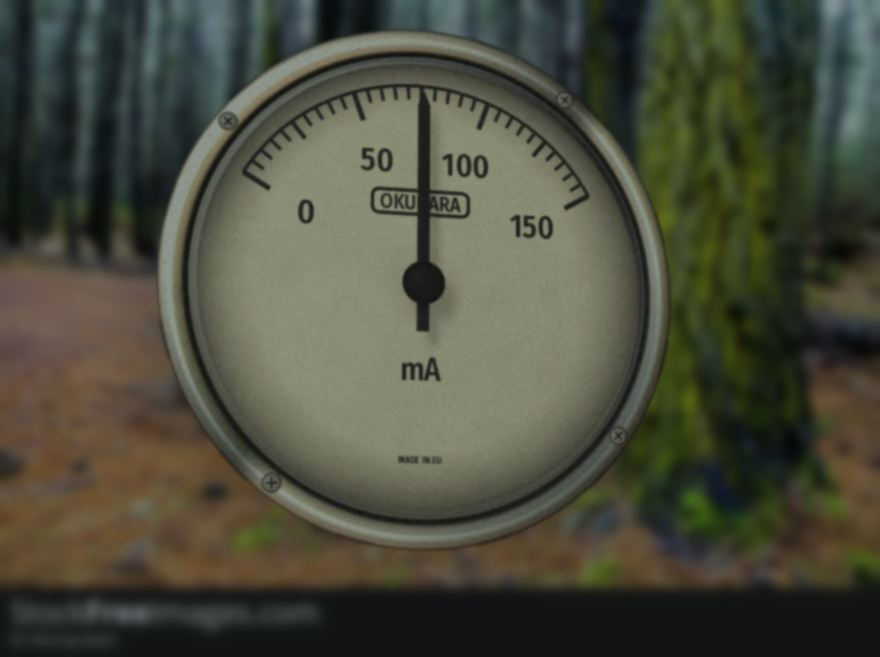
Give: 75 mA
